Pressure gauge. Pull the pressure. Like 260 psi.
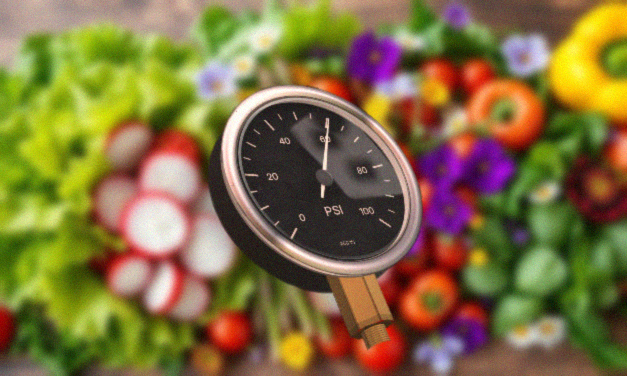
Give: 60 psi
